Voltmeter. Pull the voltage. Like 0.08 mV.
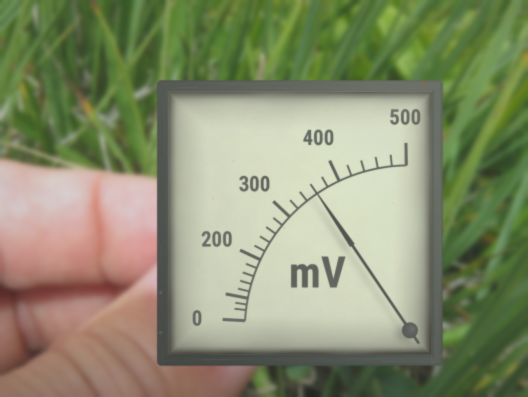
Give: 360 mV
